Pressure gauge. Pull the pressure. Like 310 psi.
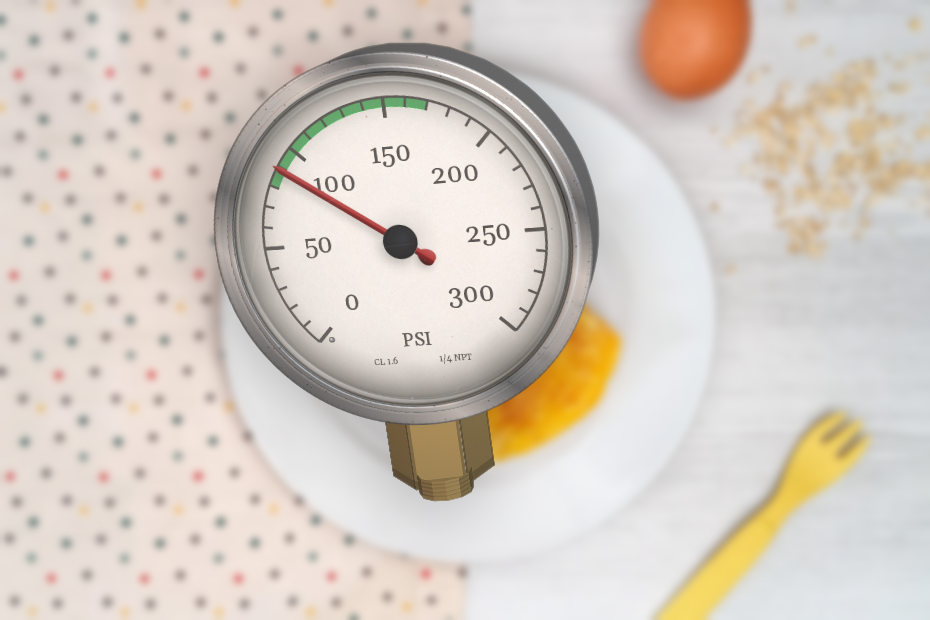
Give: 90 psi
